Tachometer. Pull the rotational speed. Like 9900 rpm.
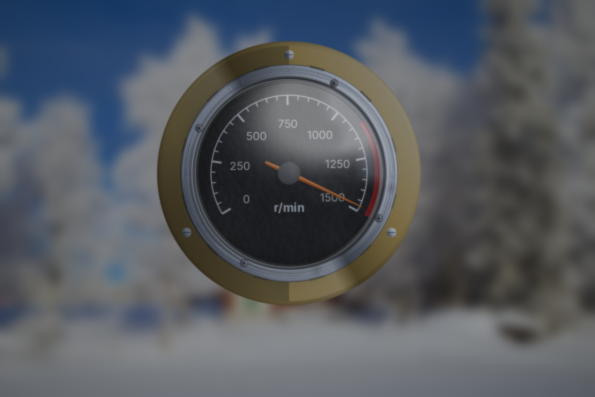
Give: 1475 rpm
